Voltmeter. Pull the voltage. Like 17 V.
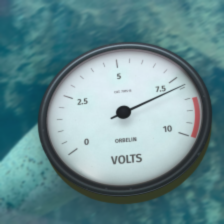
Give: 8 V
